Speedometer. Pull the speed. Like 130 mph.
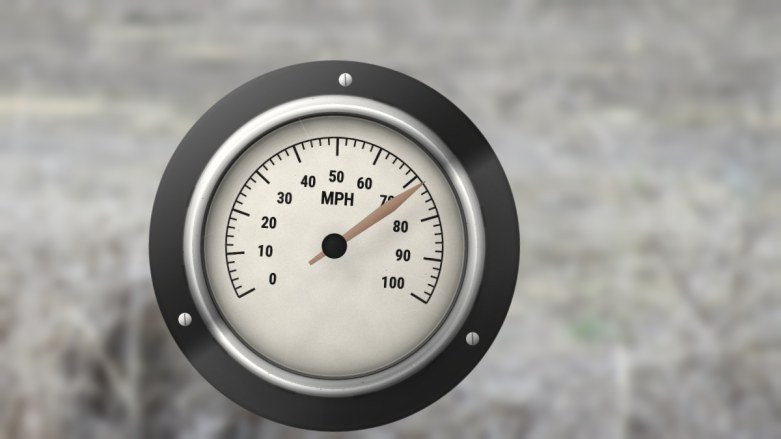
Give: 72 mph
